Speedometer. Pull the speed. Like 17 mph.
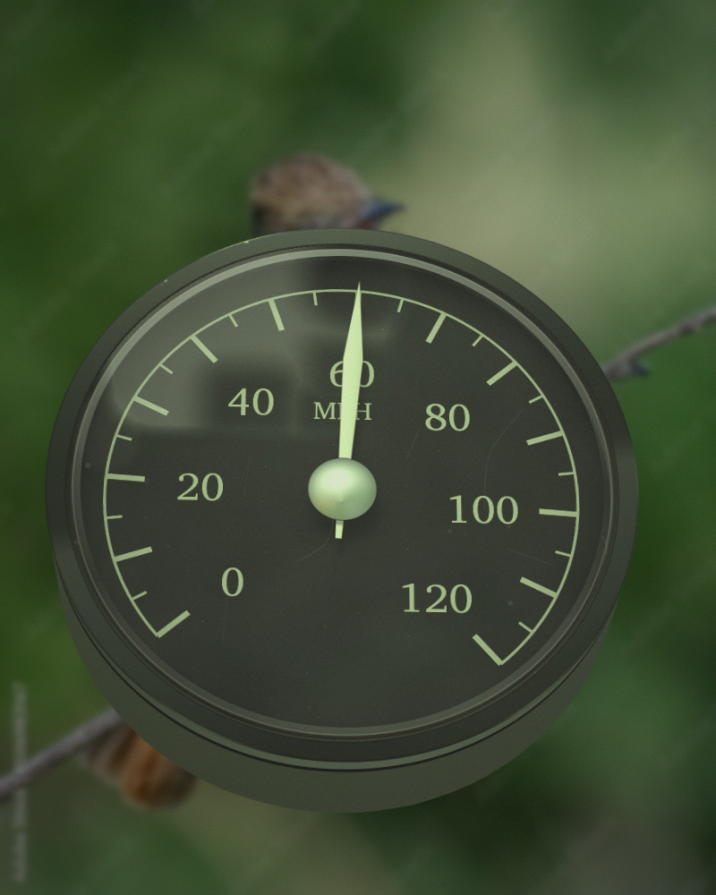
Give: 60 mph
